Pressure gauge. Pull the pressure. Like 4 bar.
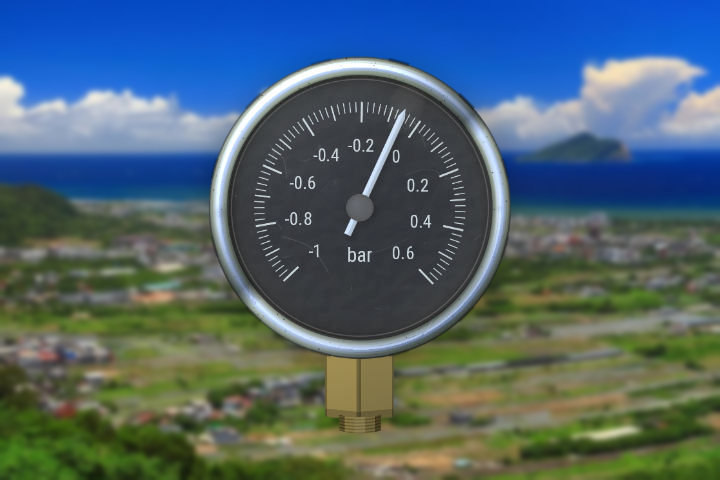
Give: -0.06 bar
